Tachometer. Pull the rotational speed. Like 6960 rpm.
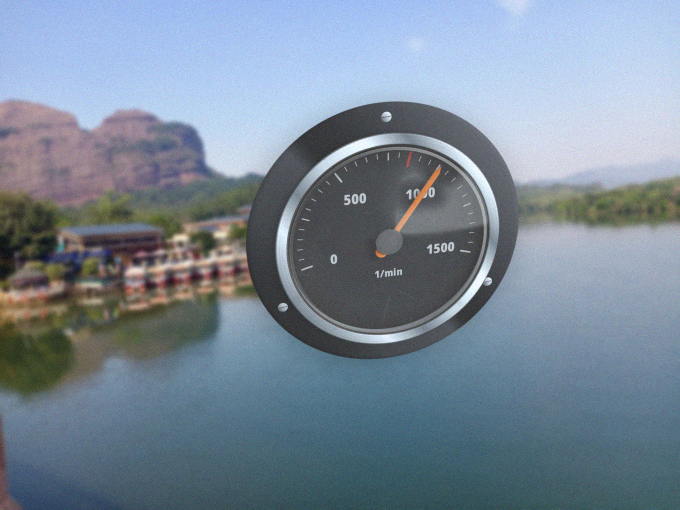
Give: 1000 rpm
